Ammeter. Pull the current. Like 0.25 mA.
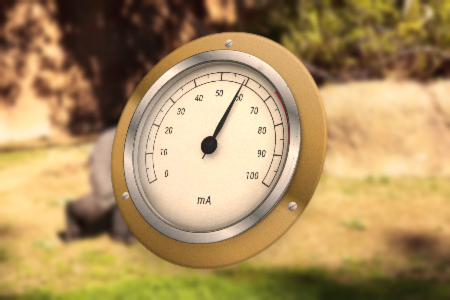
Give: 60 mA
